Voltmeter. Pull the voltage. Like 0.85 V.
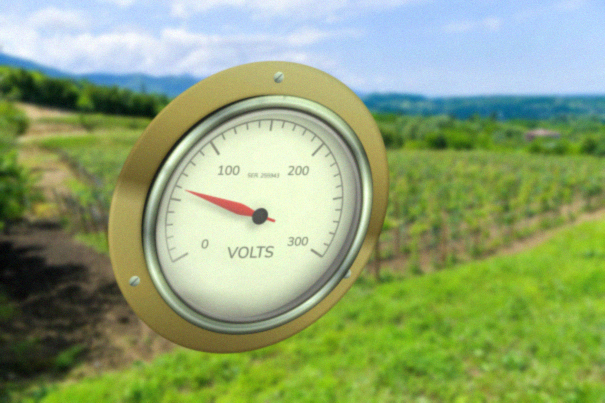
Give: 60 V
